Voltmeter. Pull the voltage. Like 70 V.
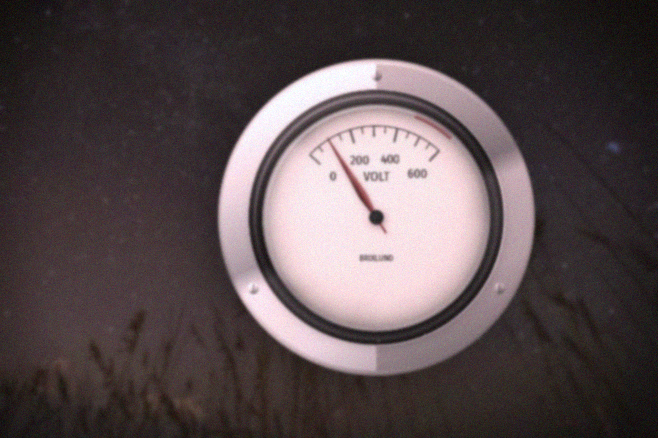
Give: 100 V
